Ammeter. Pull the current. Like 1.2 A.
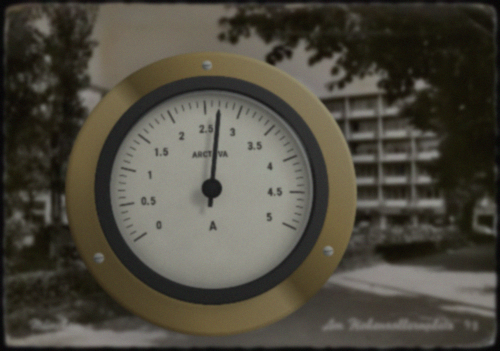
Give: 2.7 A
